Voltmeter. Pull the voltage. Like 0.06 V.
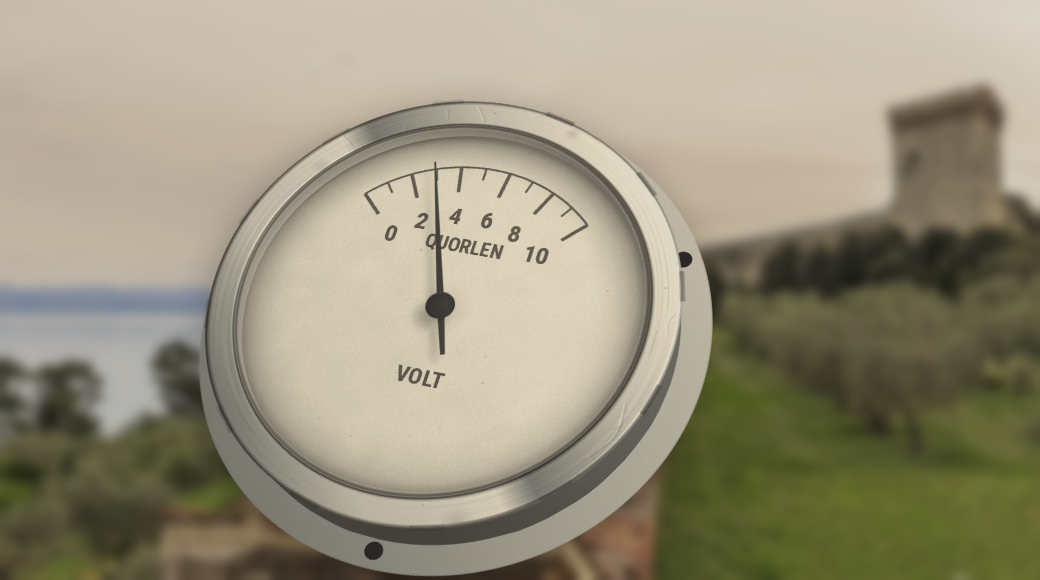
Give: 3 V
